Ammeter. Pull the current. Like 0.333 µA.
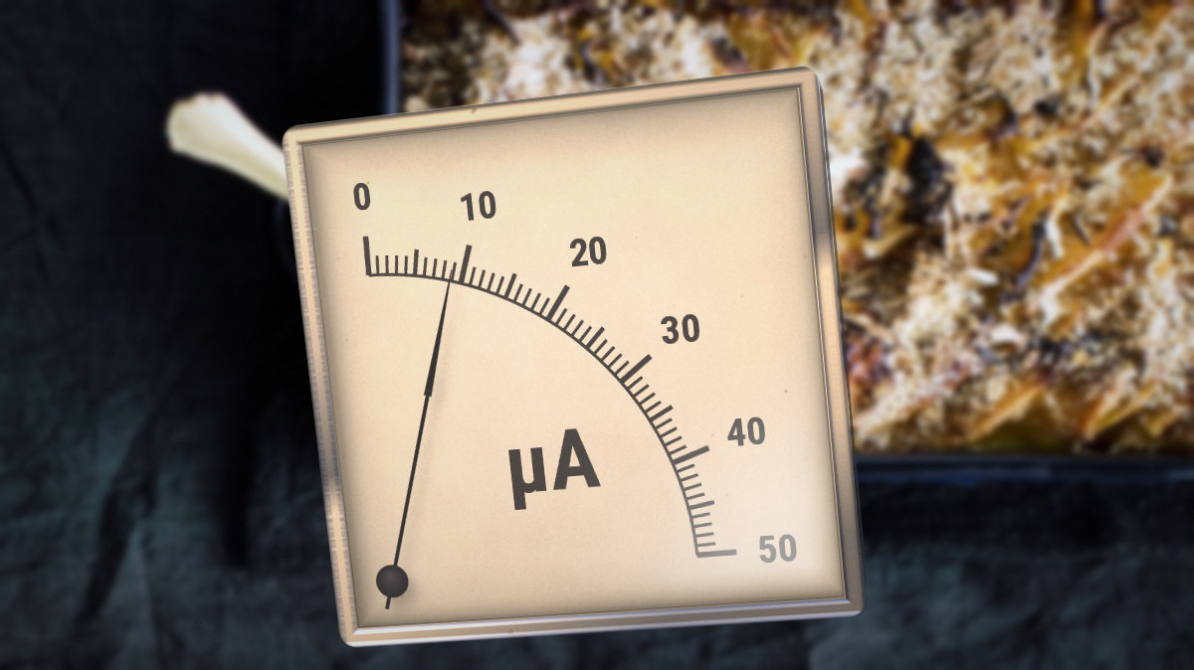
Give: 9 µA
